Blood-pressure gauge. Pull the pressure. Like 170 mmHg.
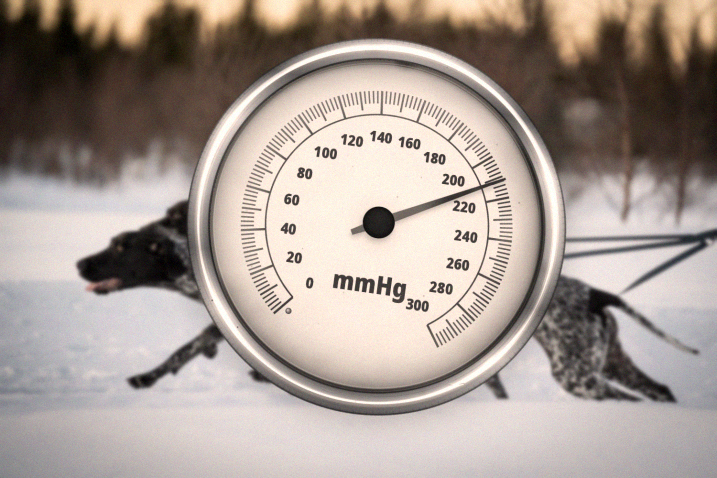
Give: 212 mmHg
